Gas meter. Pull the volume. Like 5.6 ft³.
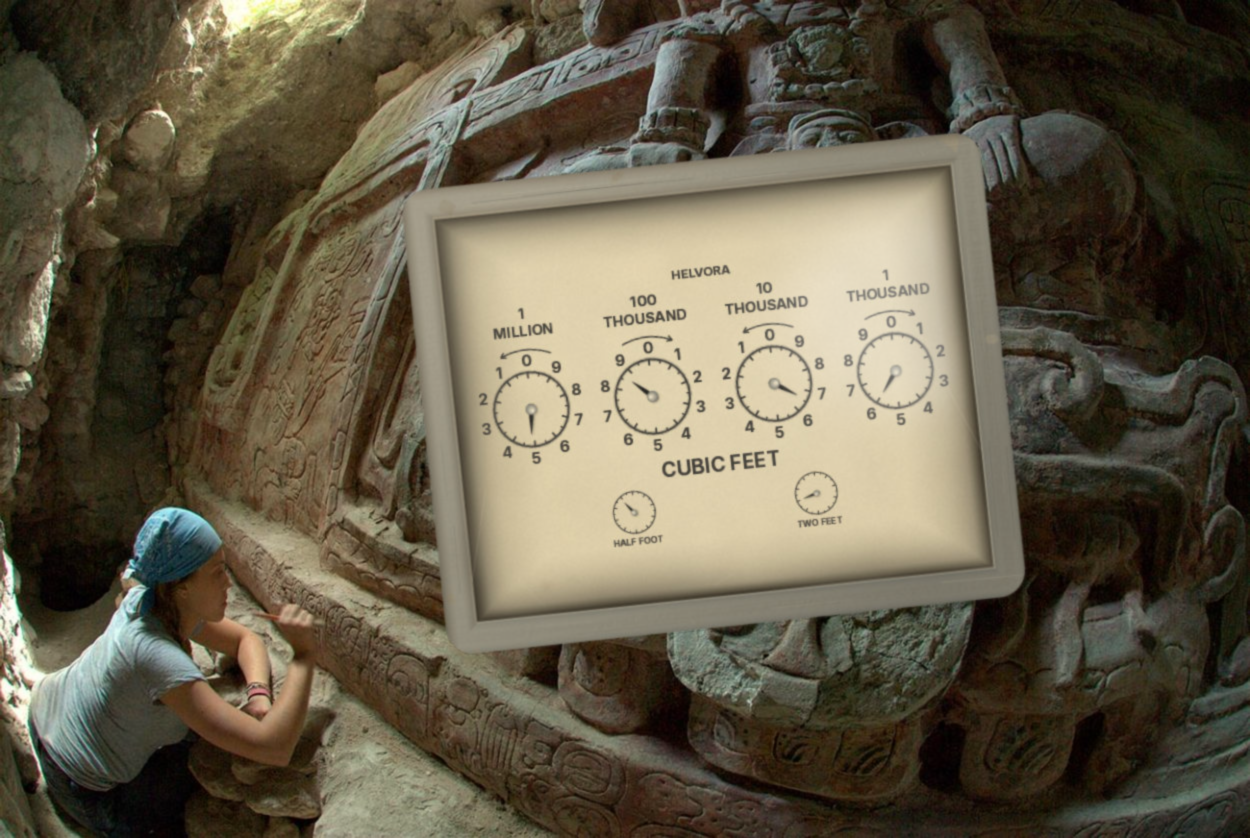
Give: 486600 ft³
